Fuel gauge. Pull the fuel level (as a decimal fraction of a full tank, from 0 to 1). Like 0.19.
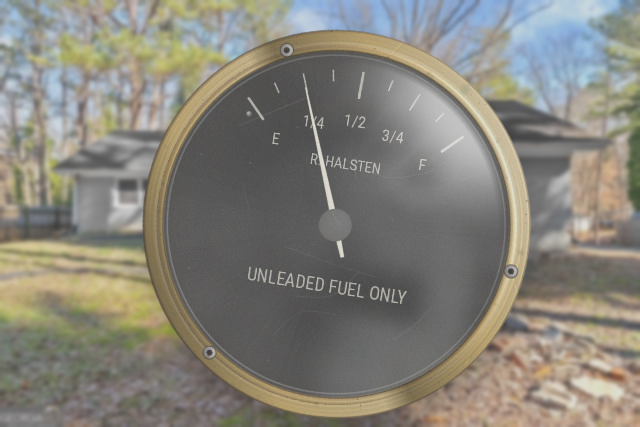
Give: 0.25
